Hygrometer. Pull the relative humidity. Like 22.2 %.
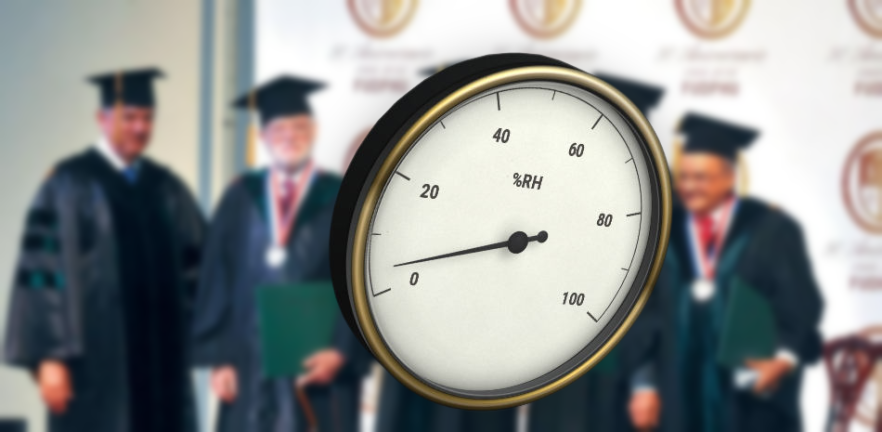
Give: 5 %
